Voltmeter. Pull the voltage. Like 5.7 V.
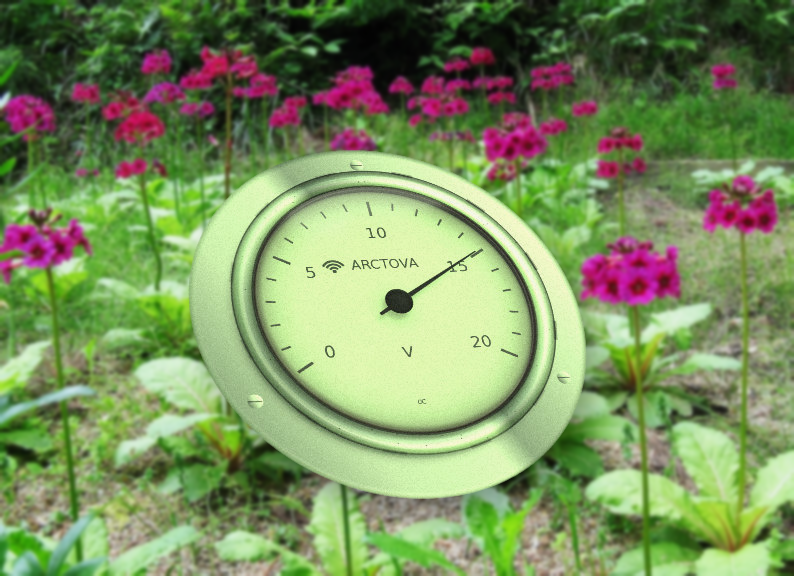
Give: 15 V
